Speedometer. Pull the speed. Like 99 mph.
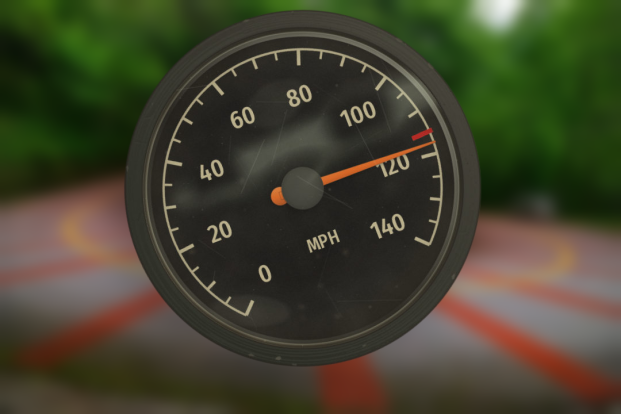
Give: 117.5 mph
